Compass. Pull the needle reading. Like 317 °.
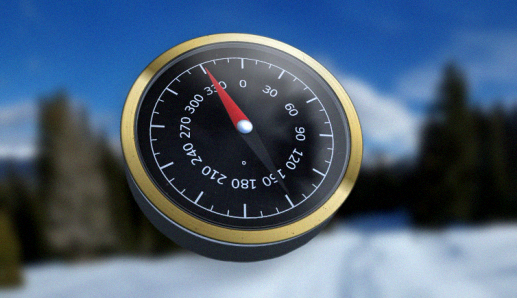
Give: 330 °
